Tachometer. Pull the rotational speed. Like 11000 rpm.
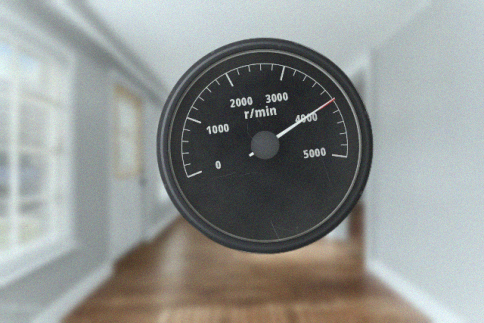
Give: 4000 rpm
